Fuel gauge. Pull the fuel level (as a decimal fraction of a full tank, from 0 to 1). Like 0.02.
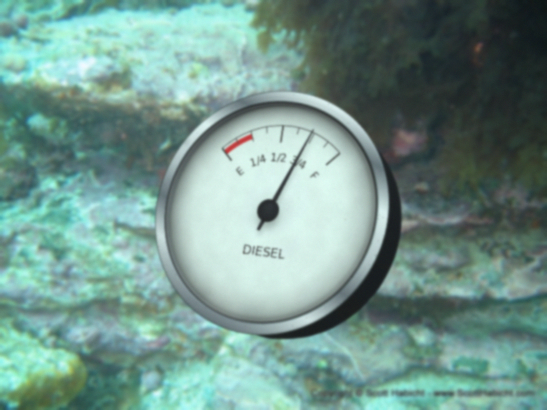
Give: 0.75
